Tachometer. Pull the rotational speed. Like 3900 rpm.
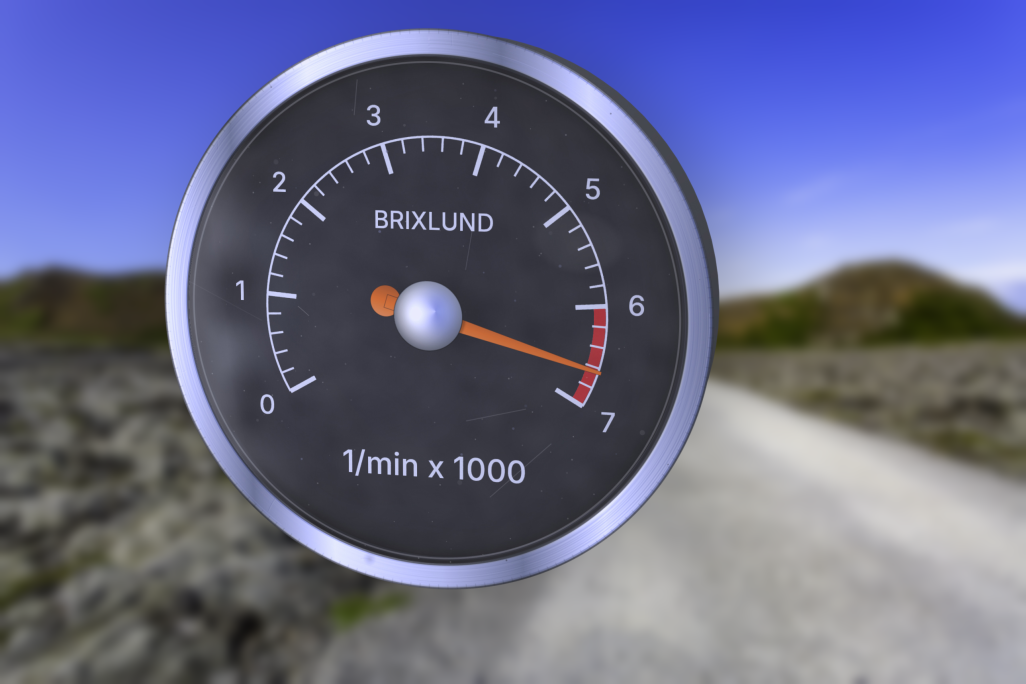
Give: 6600 rpm
